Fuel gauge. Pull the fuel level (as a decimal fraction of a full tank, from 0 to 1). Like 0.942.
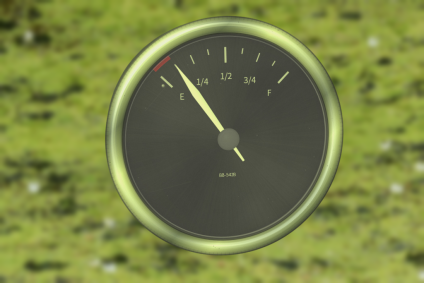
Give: 0.125
